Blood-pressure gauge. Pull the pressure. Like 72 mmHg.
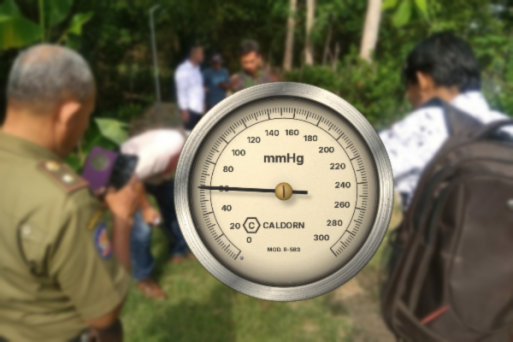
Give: 60 mmHg
